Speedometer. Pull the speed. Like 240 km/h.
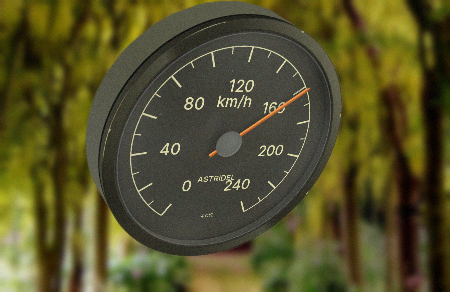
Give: 160 km/h
